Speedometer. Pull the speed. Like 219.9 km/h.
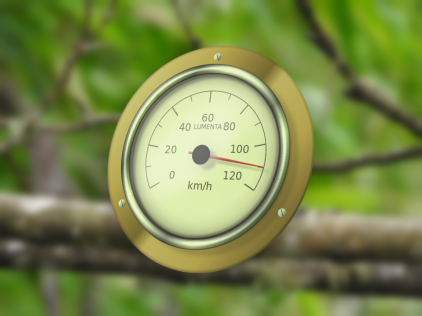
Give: 110 km/h
